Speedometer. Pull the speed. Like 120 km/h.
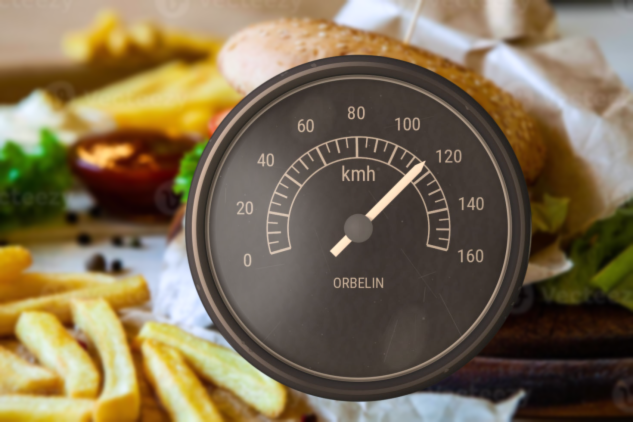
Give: 115 km/h
